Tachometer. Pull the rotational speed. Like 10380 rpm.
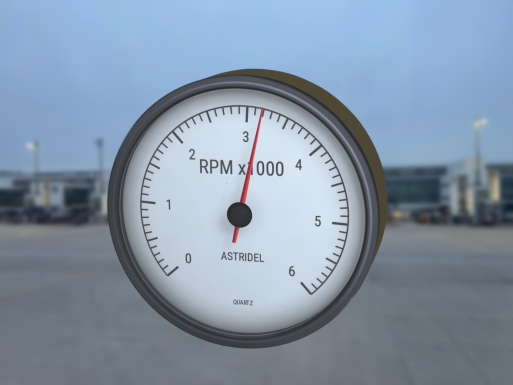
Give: 3200 rpm
